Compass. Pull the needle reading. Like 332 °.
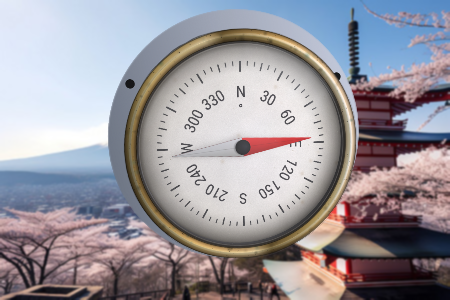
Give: 85 °
